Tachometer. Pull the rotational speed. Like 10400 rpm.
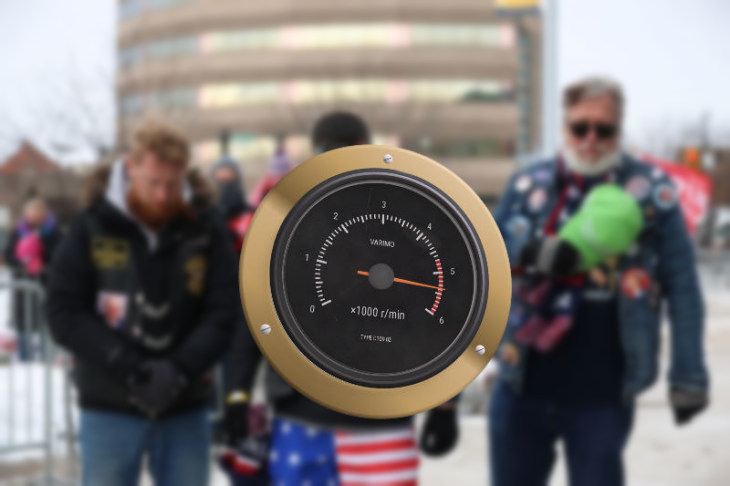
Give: 5400 rpm
